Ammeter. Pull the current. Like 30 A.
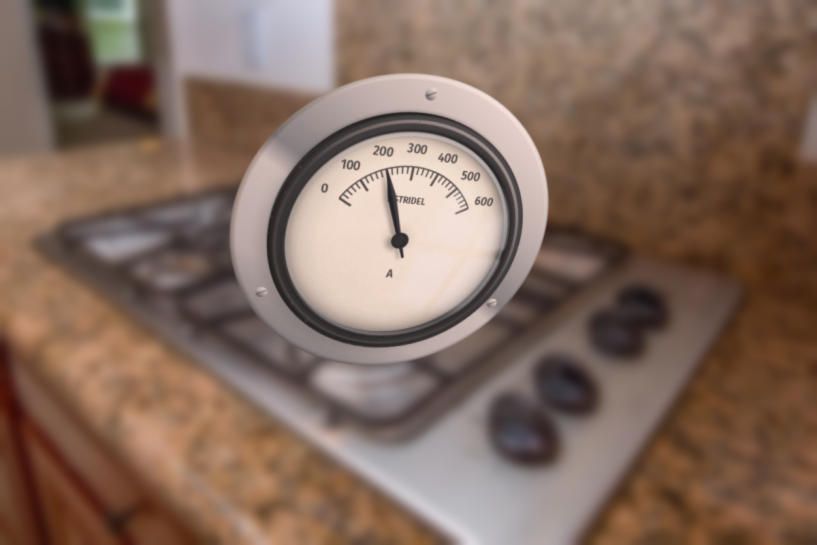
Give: 200 A
